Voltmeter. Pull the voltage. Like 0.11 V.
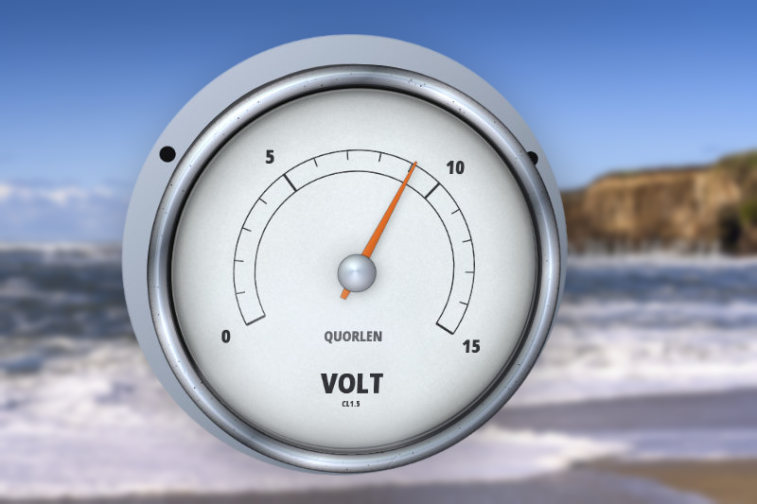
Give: 9 V
